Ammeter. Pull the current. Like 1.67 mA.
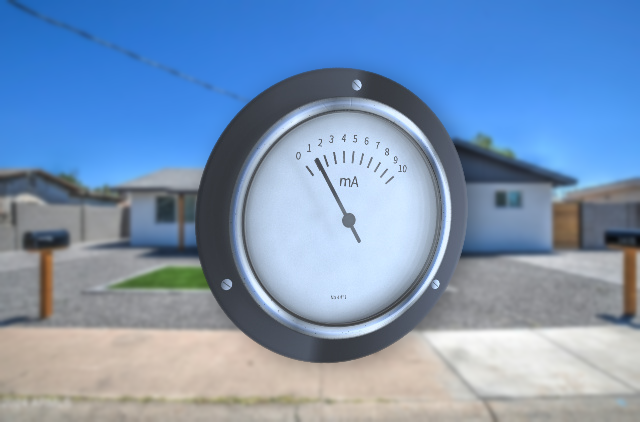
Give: 1 mA
